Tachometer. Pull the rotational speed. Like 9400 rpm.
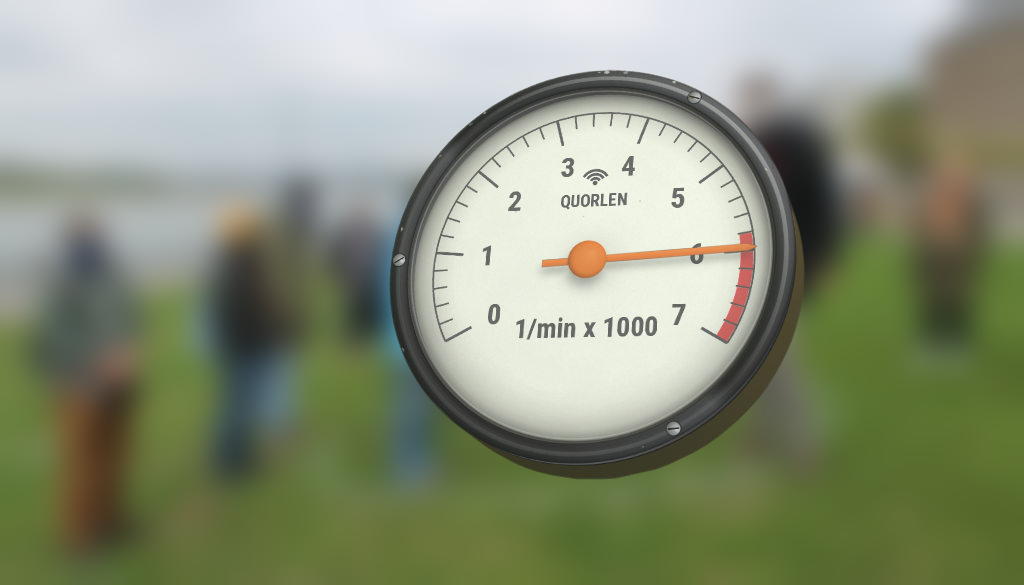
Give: 6000 rpm
